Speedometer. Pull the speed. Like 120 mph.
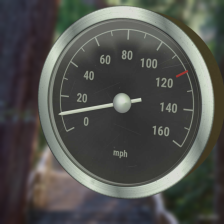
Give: 10 mph
